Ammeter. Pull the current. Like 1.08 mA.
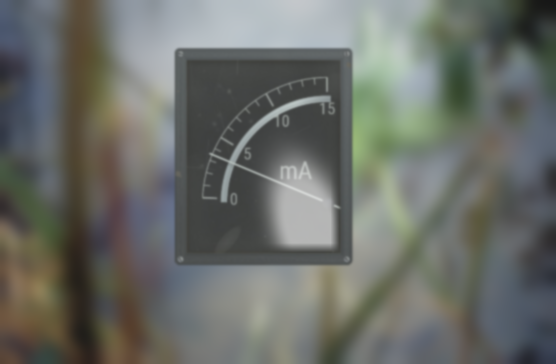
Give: 3.5 mA
